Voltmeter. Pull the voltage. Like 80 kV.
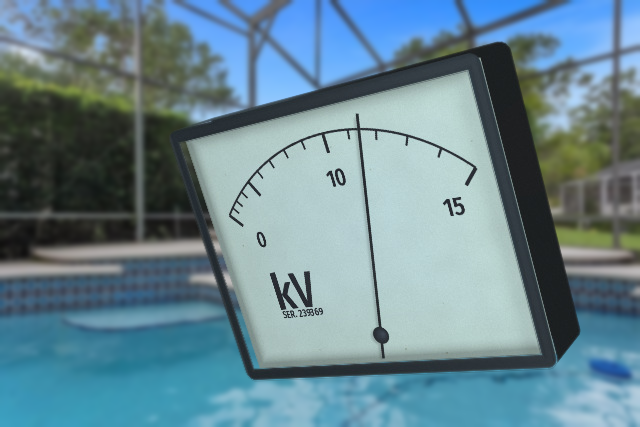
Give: 11.5 kV
